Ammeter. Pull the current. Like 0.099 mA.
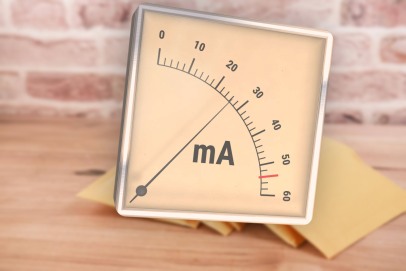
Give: 26 mA
